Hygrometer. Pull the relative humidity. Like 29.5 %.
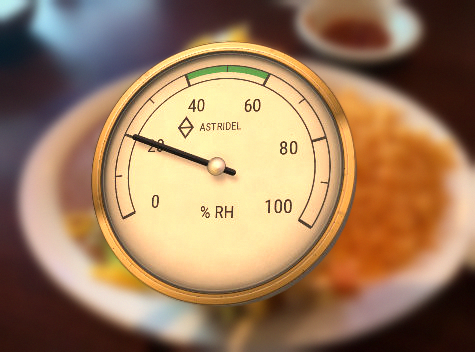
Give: 20 %
